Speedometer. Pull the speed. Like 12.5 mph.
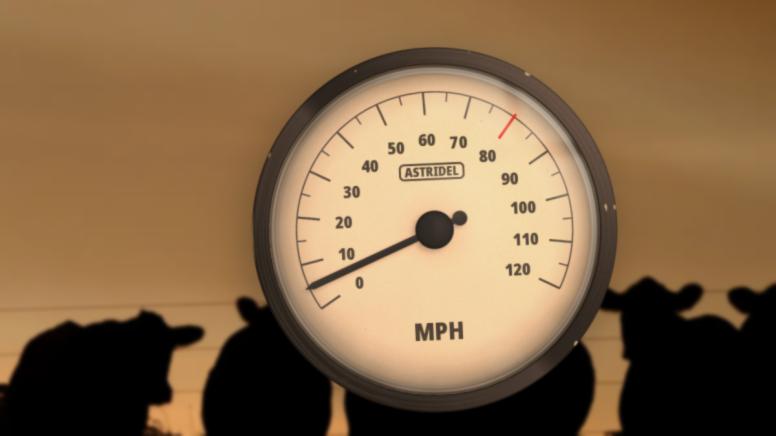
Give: 5 mph
